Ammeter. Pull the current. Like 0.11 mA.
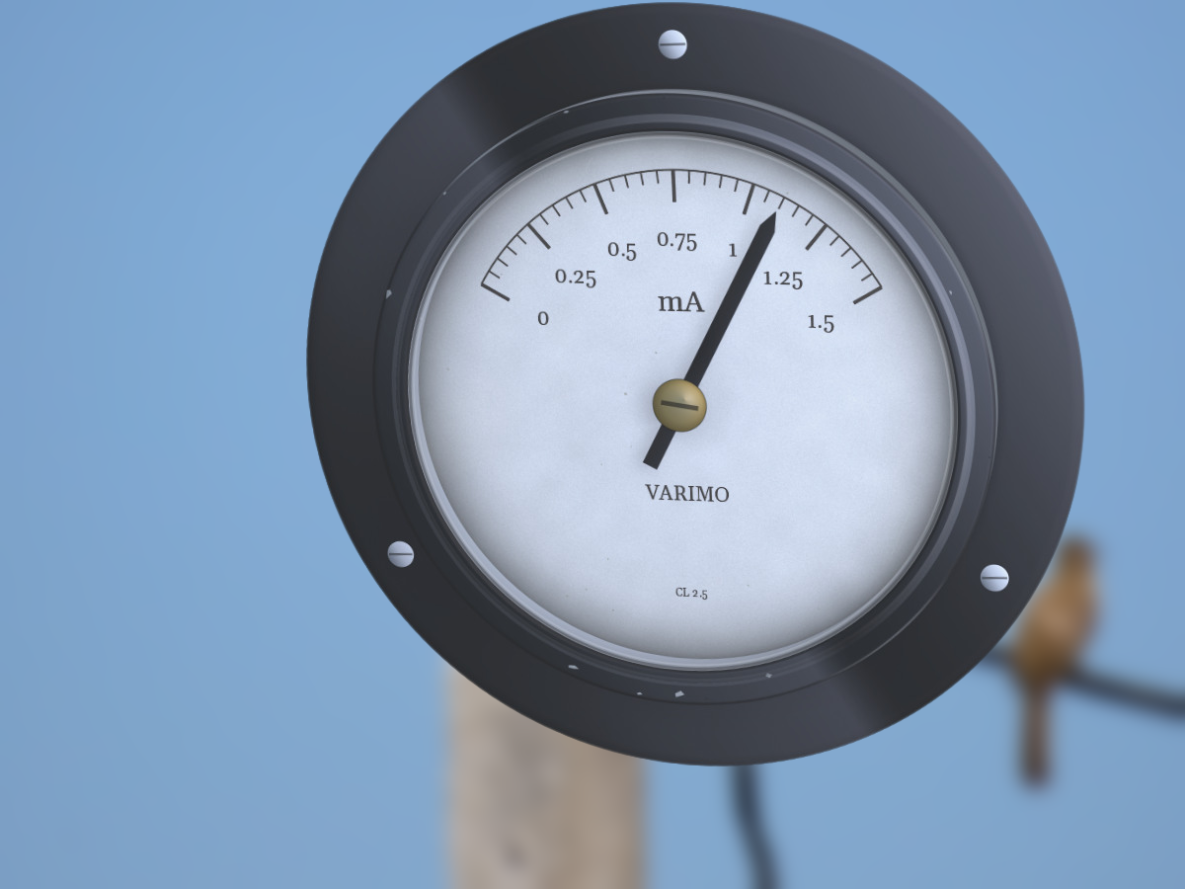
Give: 1.1 mA
